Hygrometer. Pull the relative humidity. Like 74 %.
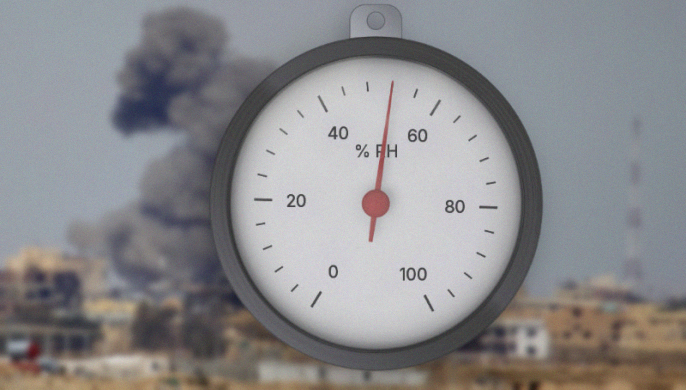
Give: 52 %
